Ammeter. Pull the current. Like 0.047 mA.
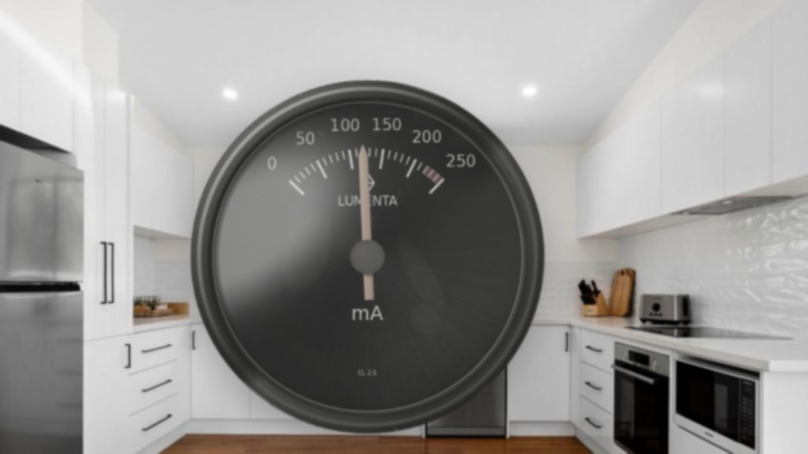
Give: 120 mA
